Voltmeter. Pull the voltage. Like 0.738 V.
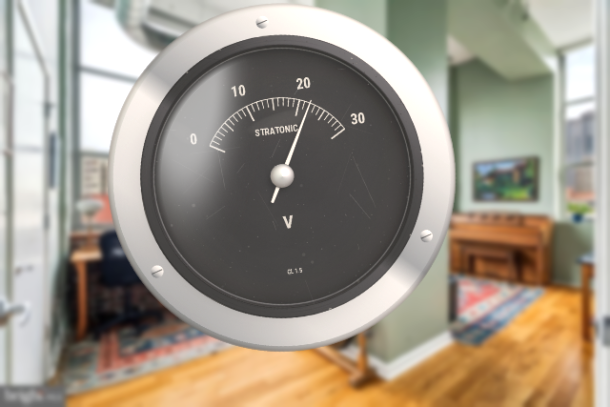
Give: 22 V
